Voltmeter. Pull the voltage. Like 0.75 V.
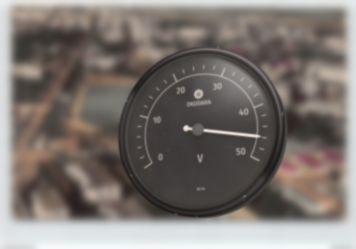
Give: 46 V
